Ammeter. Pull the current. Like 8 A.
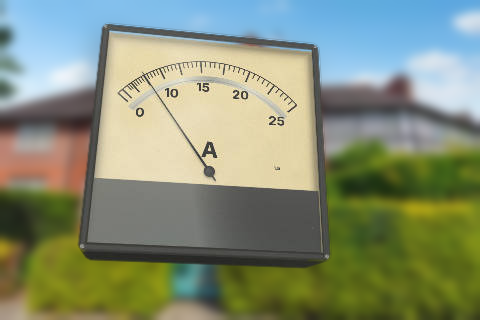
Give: 7.5 A
